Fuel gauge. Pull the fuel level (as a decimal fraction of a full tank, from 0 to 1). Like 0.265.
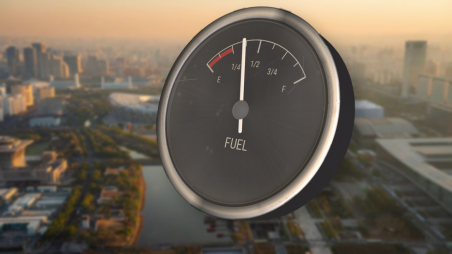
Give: 0.375
